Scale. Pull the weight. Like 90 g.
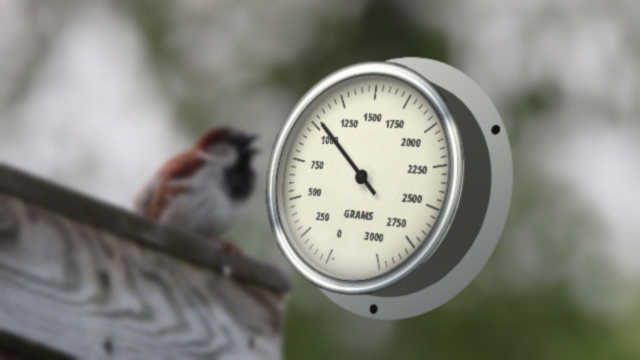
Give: 1050 g
